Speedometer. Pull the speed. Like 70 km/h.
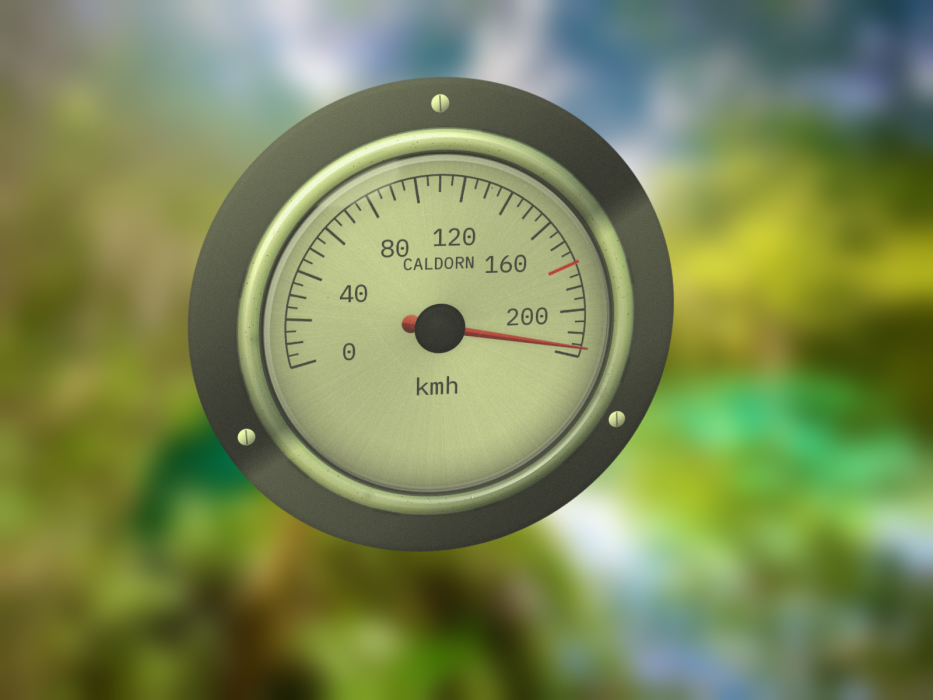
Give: 215 km/h
